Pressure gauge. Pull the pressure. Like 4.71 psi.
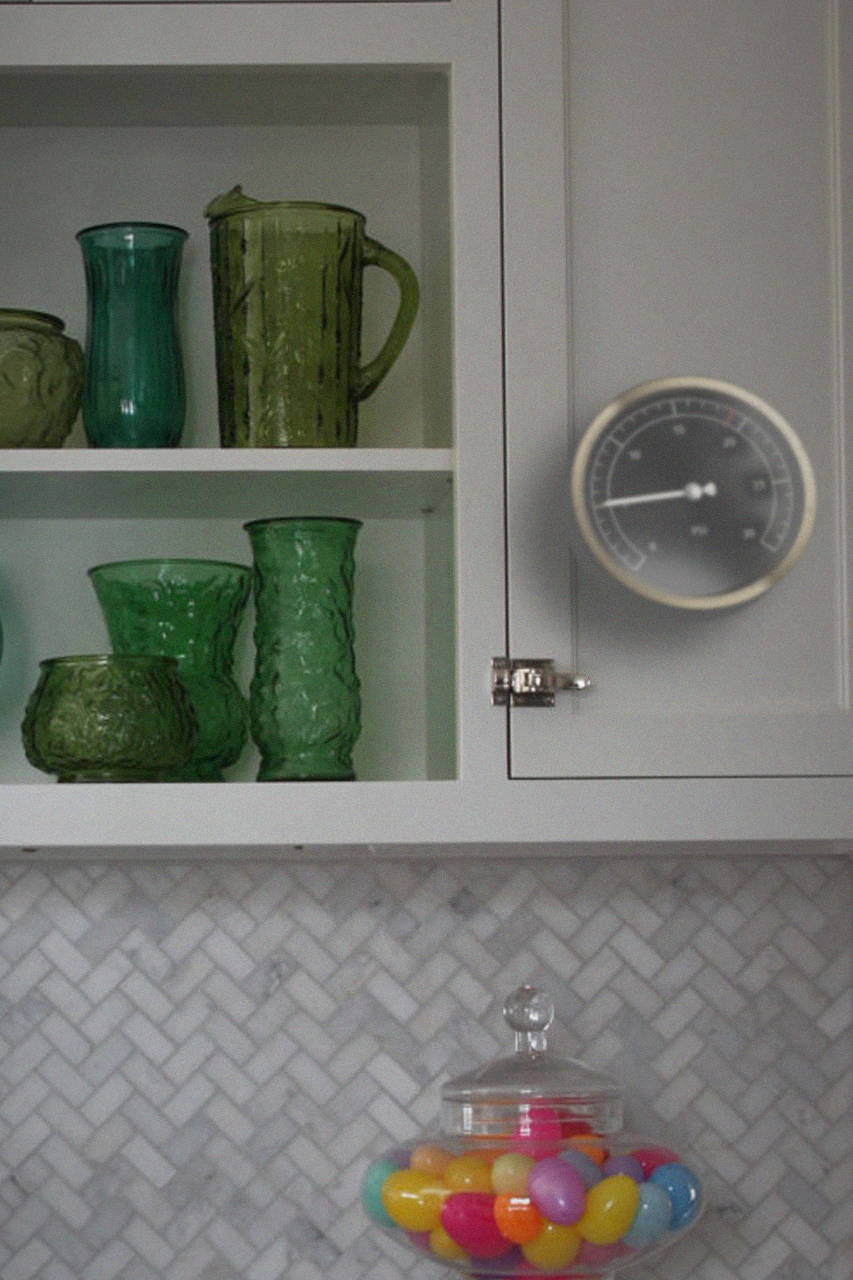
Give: 5 psi
